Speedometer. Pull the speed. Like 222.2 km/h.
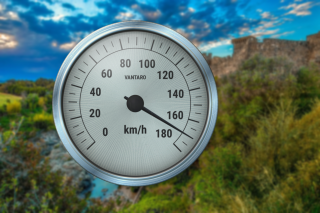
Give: 170 km/h
